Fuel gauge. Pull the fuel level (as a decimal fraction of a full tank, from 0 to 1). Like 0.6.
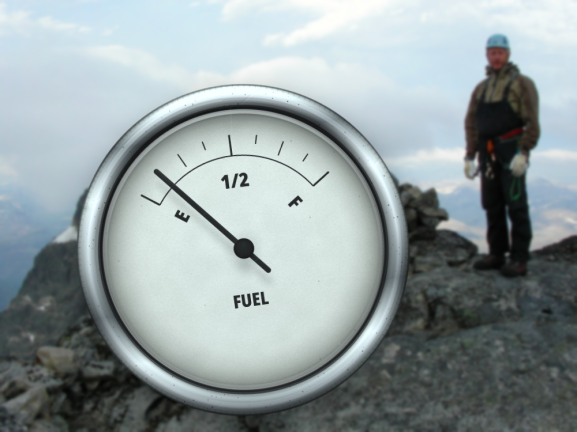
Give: 0.125
